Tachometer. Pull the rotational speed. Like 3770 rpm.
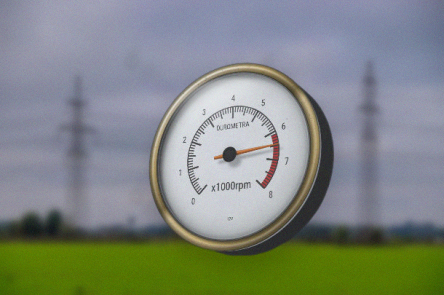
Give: 6500 rpm
